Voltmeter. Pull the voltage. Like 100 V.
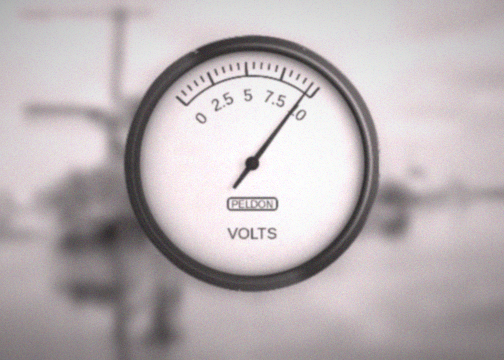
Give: 9.5 V
